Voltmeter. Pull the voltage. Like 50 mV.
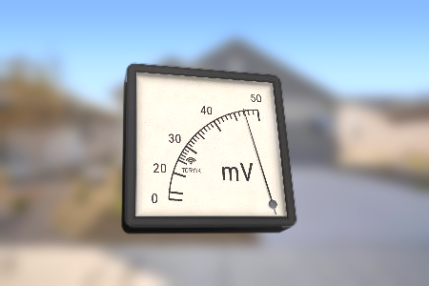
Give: 47 mV
